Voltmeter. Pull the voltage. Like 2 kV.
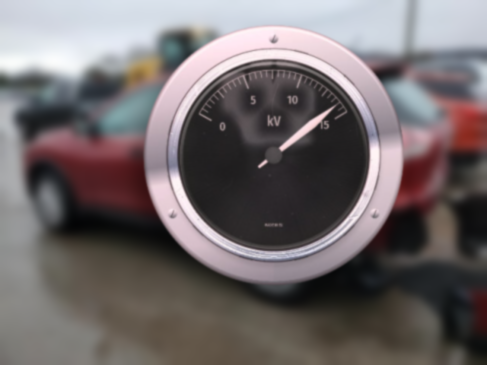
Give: 14 kV
